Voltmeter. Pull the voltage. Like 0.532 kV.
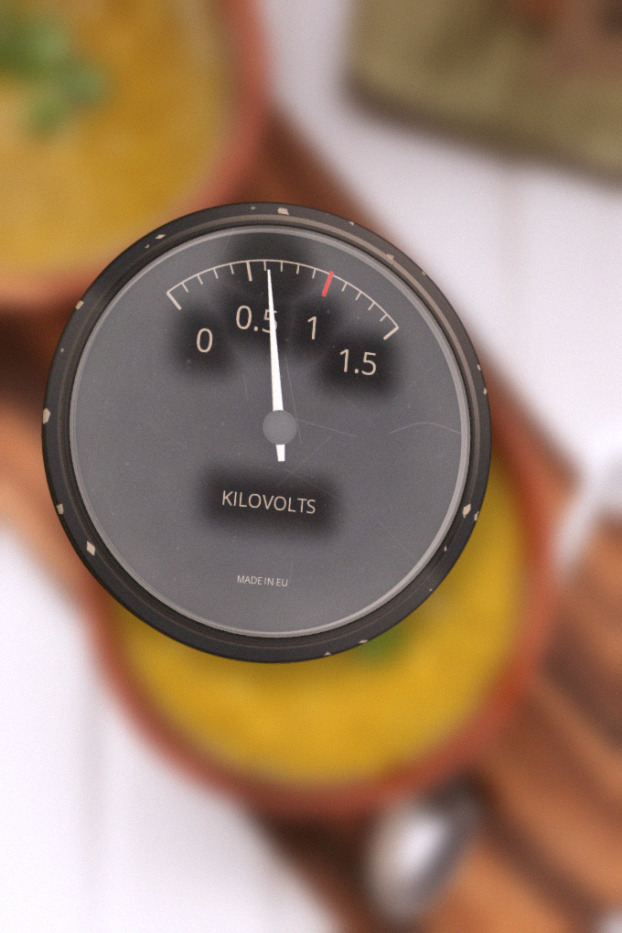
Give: 0.6 kV
